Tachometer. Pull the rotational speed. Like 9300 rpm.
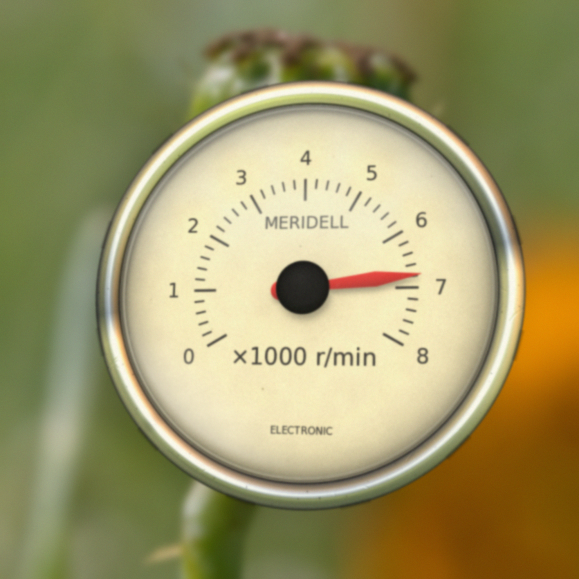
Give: 6800 rpm
